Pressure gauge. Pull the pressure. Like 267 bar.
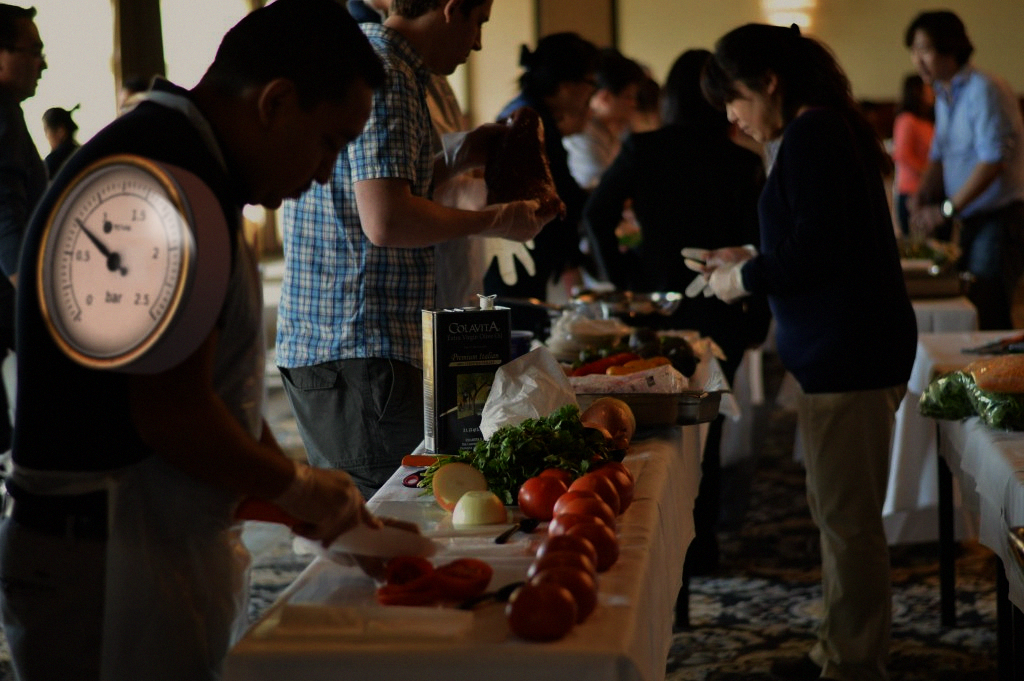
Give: 0.75 bar
